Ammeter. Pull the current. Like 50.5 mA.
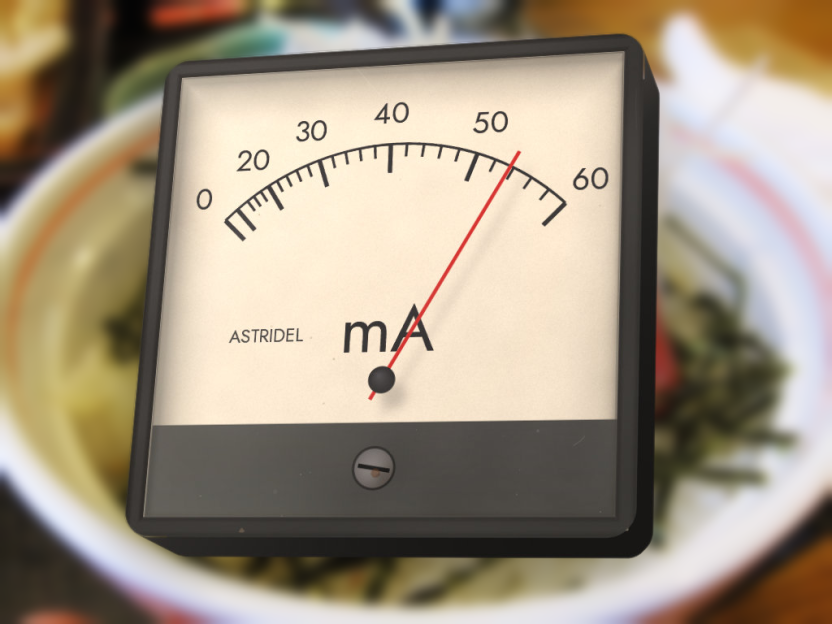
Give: 54 mA
